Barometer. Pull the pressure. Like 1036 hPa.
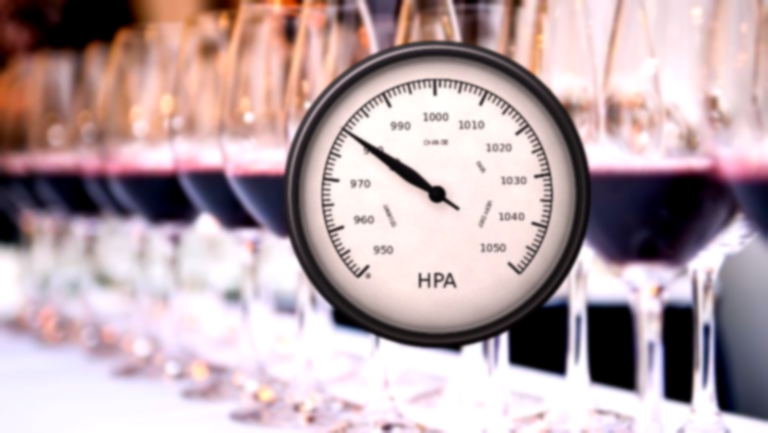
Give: 980 hPa
